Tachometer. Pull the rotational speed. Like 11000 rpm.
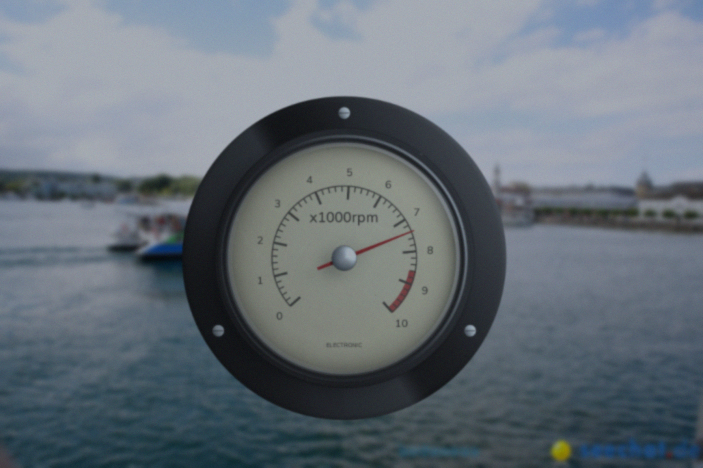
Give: 7400 rpm
